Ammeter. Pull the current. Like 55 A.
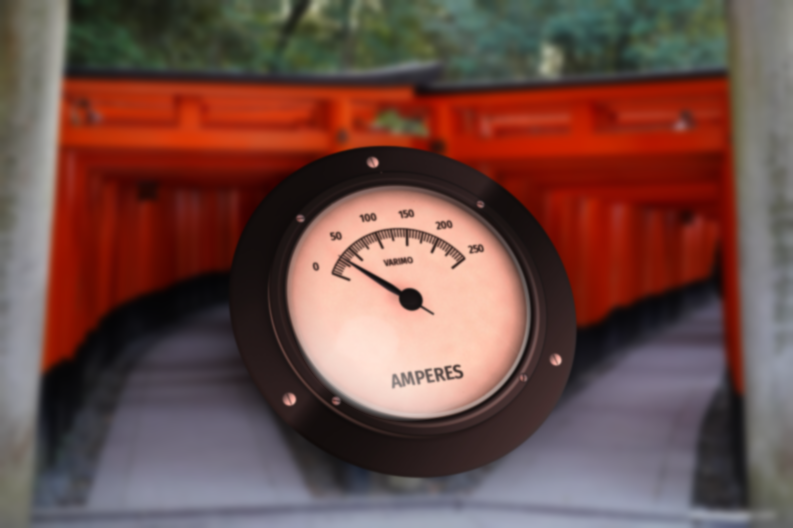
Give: 25 A
